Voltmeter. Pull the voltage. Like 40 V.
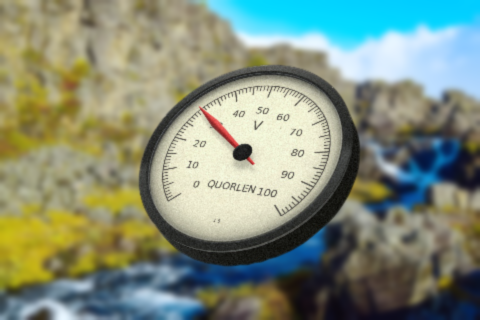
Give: 30 V
